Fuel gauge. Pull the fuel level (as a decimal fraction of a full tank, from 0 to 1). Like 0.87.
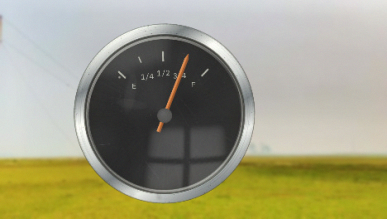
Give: 0.75
